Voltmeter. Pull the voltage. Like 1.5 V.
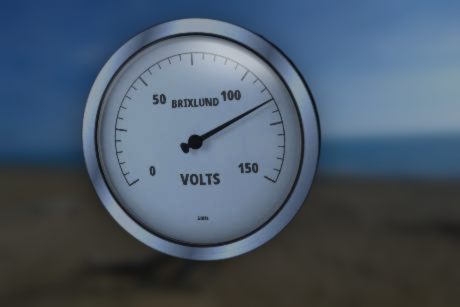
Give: 115 V
